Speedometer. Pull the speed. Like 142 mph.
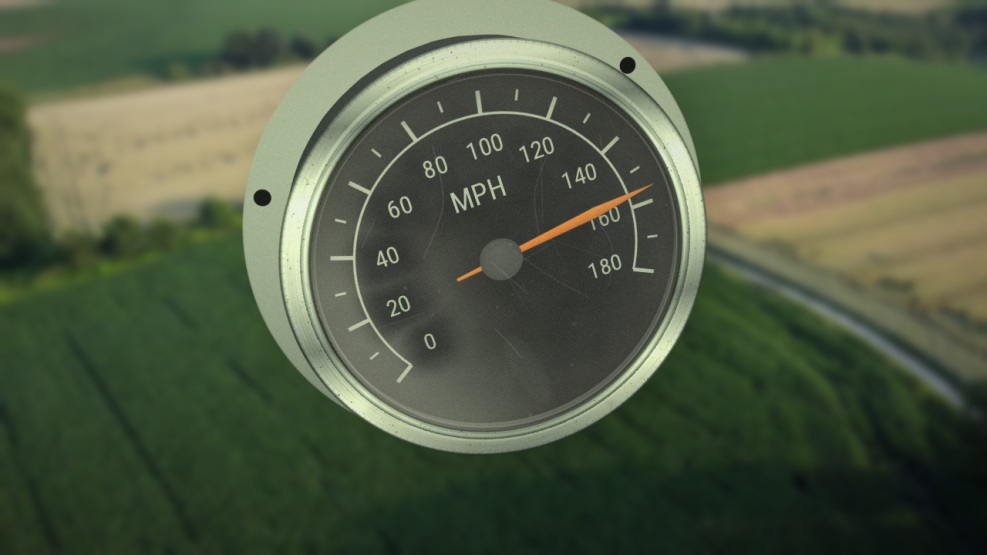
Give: 155 mph
